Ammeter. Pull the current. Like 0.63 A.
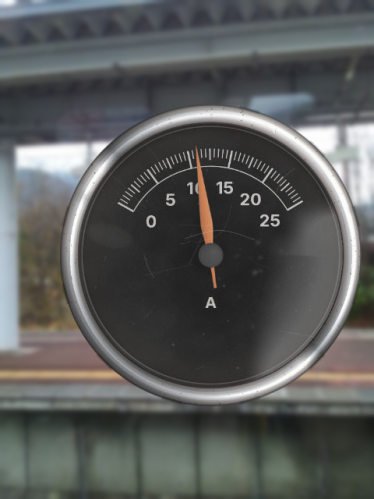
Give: 11 A
